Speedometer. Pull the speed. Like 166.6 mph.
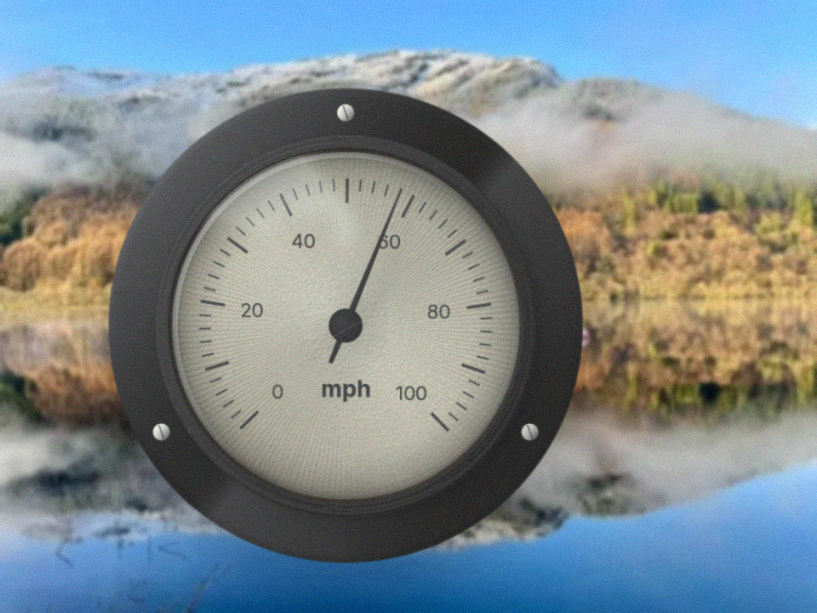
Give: 58 mph
